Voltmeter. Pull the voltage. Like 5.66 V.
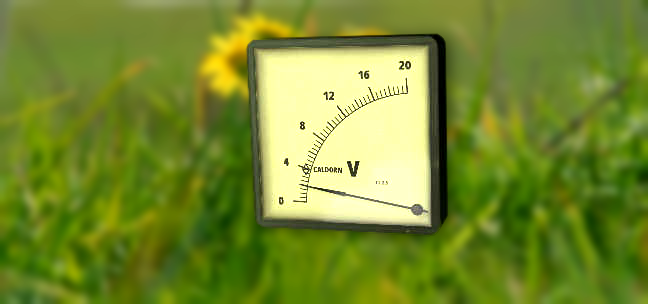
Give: 2 V
